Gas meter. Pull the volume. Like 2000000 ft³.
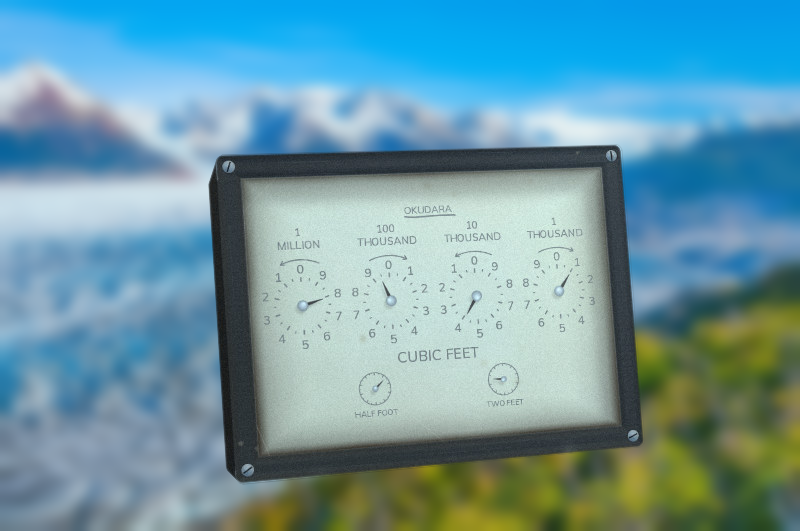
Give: 794100 ft³
